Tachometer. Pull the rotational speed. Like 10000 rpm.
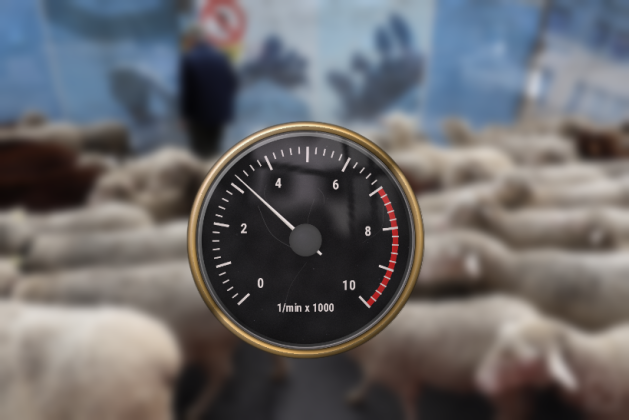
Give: 3200 rpm
